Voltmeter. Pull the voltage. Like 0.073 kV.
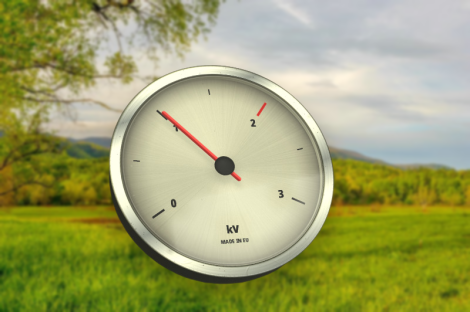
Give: 1 kV
